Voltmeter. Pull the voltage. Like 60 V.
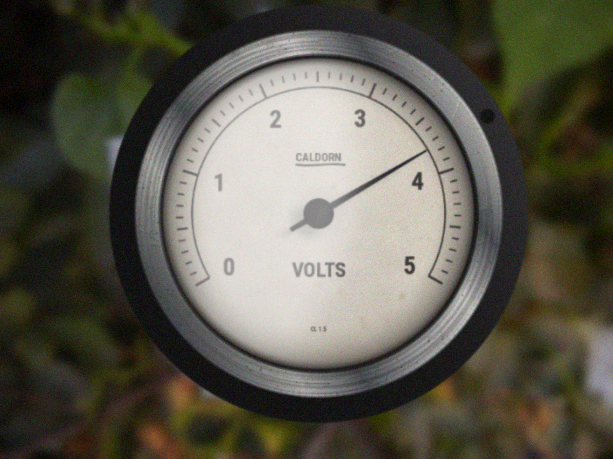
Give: 3.75 V
